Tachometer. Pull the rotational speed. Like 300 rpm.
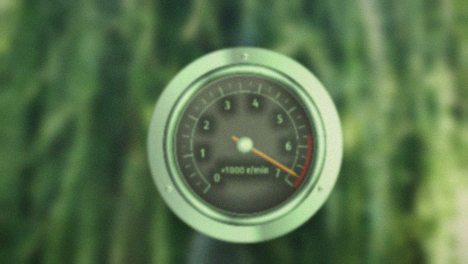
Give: 6750 rpm
